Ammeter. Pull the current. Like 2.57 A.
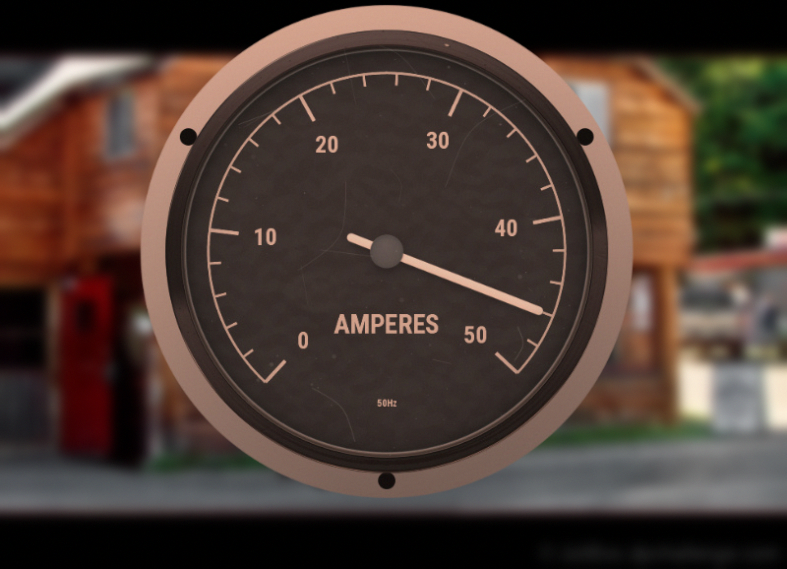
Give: 46 A
